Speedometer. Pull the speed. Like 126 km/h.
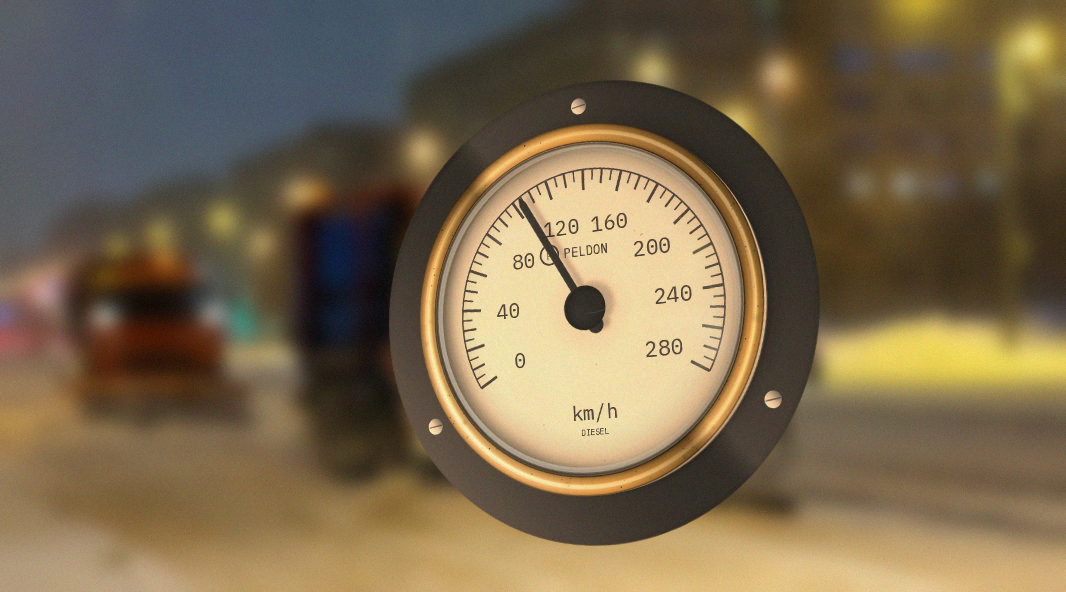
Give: 105 km/h
